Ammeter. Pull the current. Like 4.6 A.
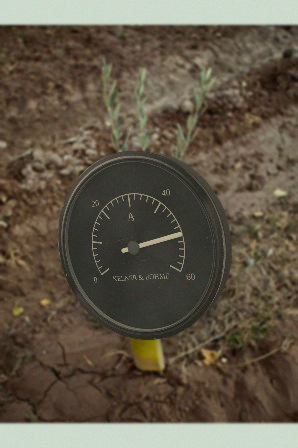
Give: 50 A
